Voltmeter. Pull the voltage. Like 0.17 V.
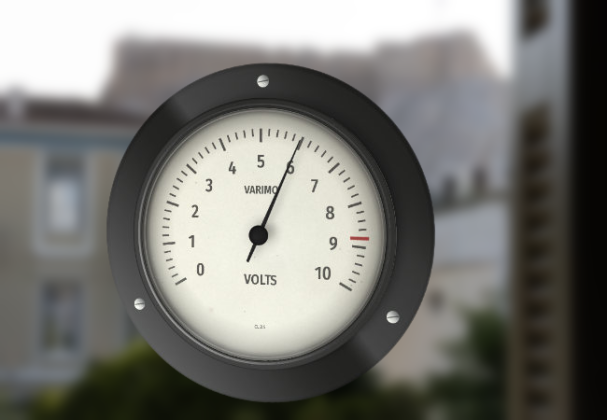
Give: 6 V
